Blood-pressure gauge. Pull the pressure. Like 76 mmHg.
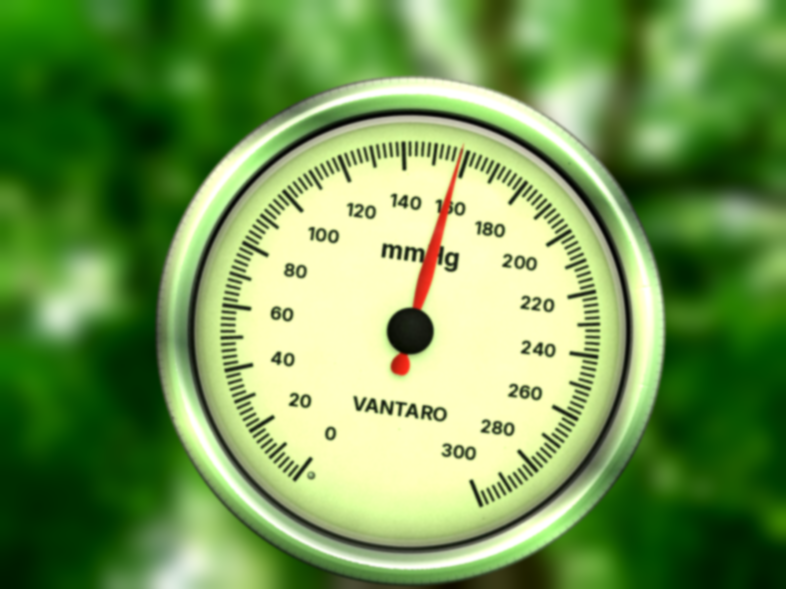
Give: 158 mmHg
